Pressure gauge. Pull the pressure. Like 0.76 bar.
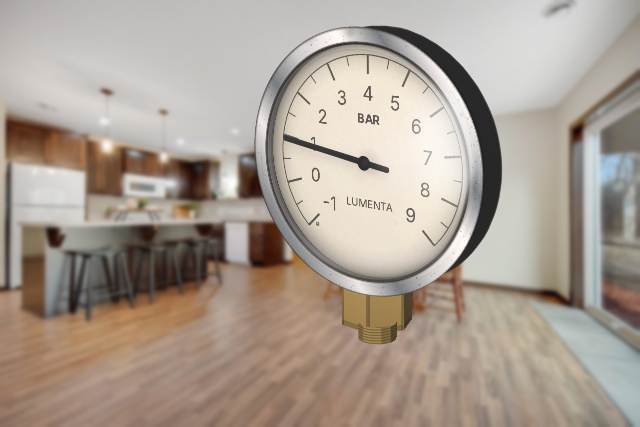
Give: 1 bar
